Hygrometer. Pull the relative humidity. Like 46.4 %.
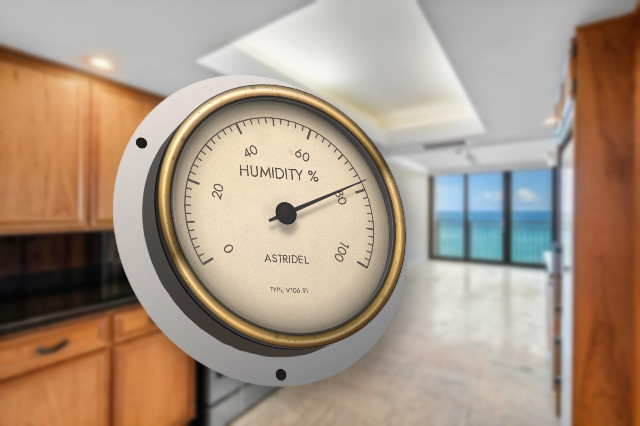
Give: 78 %
